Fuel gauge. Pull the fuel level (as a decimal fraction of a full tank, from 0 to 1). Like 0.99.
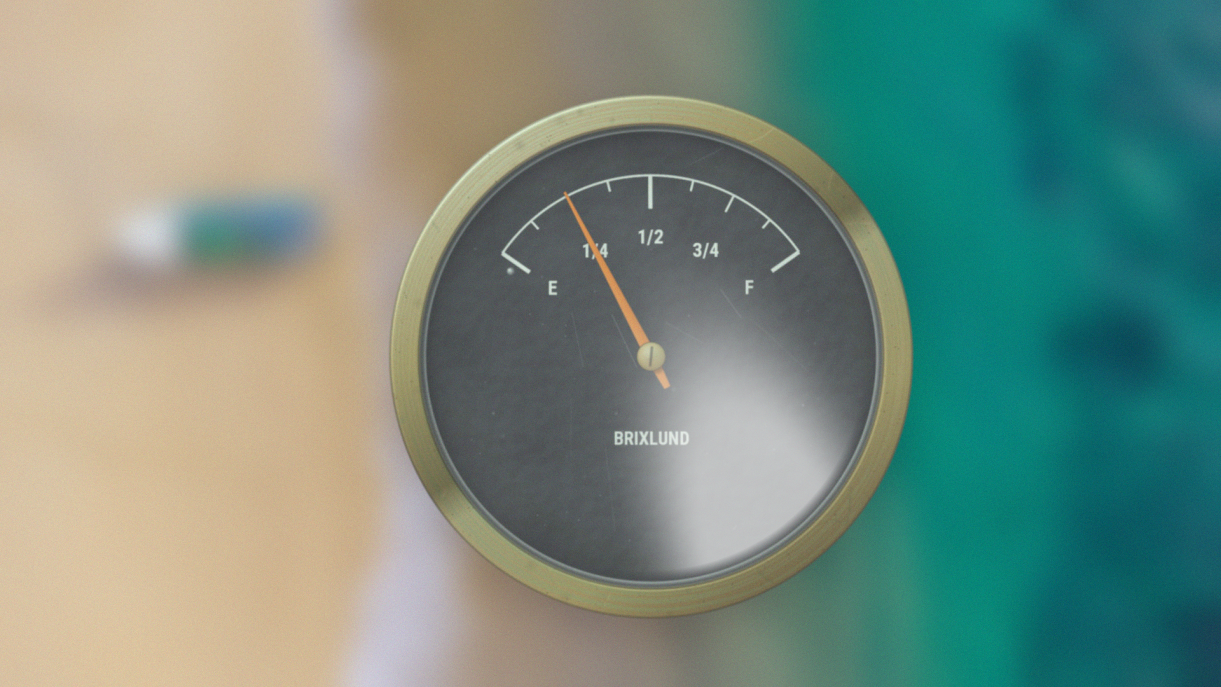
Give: 0.25
